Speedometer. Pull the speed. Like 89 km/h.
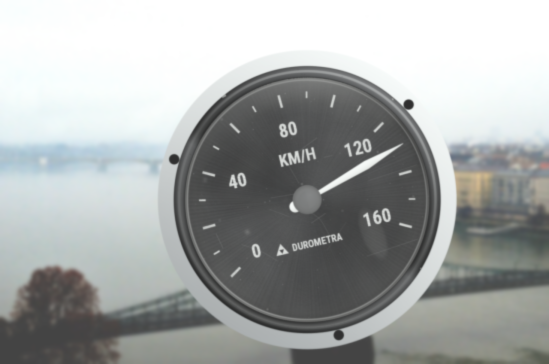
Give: 130 km/h
